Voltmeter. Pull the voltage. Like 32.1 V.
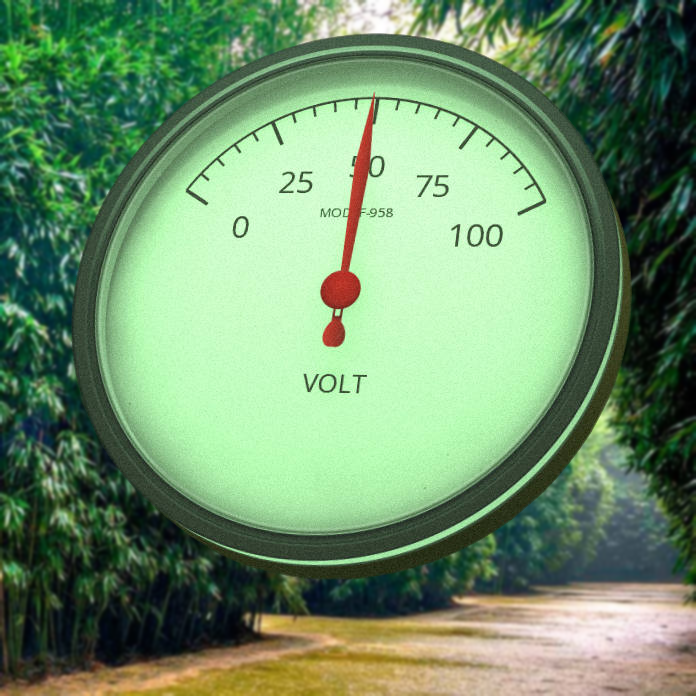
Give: 50 V
